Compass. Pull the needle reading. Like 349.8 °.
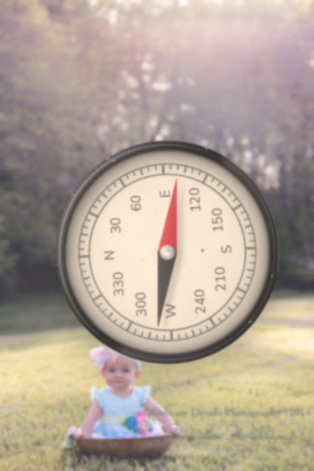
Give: 100 °
